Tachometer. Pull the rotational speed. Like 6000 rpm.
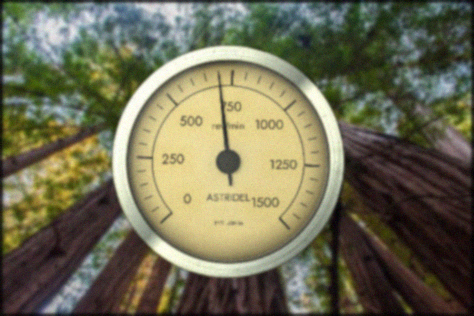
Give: 700 rpm
